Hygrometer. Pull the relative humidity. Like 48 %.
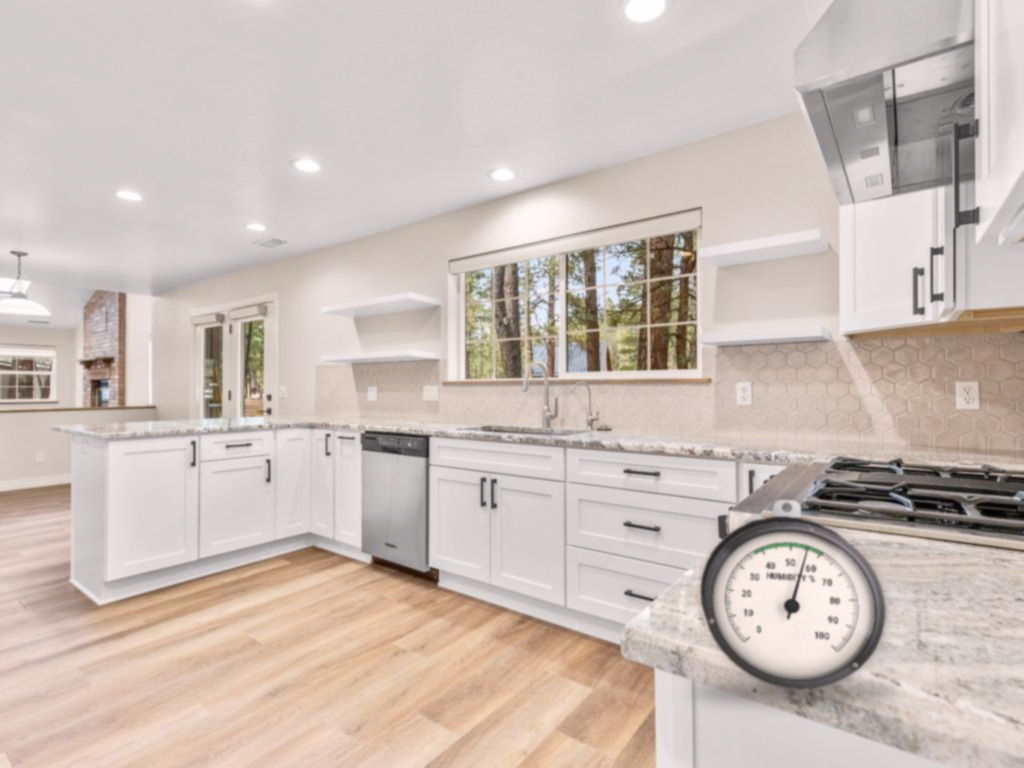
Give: 55 %
